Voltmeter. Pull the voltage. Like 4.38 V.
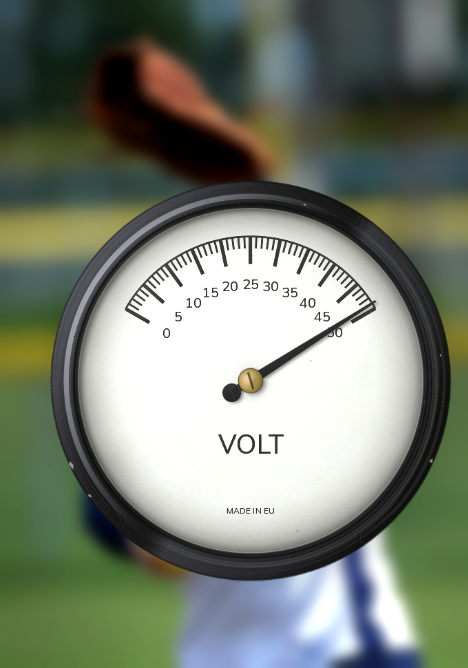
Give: 49 V
